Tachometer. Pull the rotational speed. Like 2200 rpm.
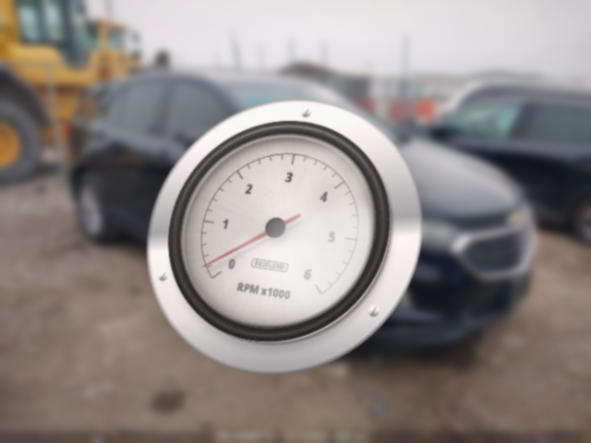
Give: 200 rpm
